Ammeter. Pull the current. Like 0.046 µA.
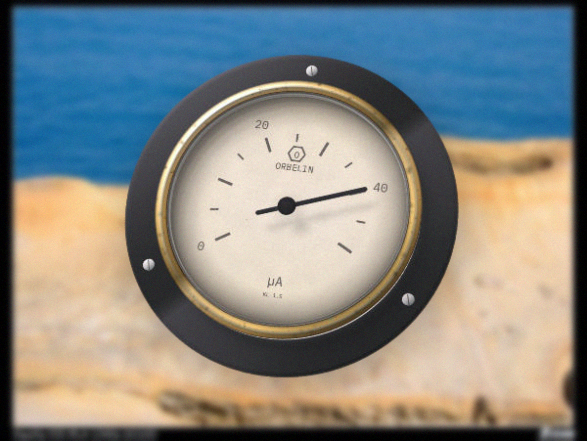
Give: 40 µA
